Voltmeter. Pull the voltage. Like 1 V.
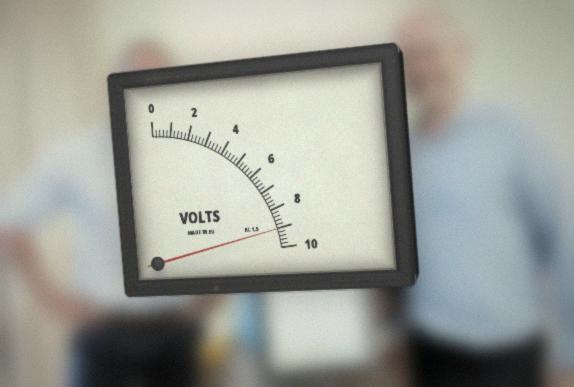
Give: 9 V
